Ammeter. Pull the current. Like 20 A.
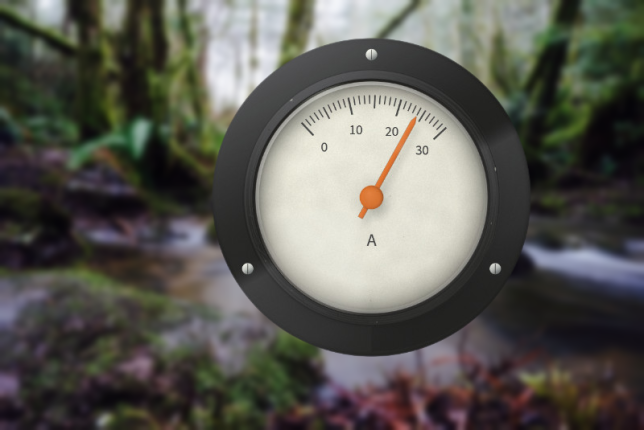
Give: 24 A
